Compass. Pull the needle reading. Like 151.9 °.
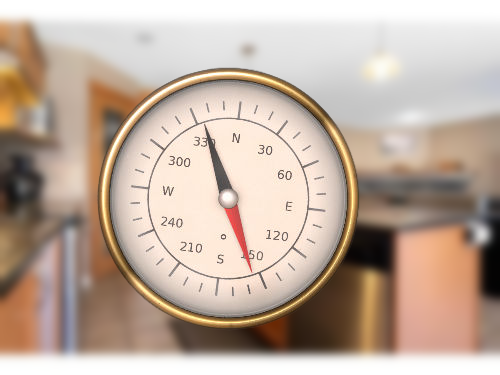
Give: 155 °
